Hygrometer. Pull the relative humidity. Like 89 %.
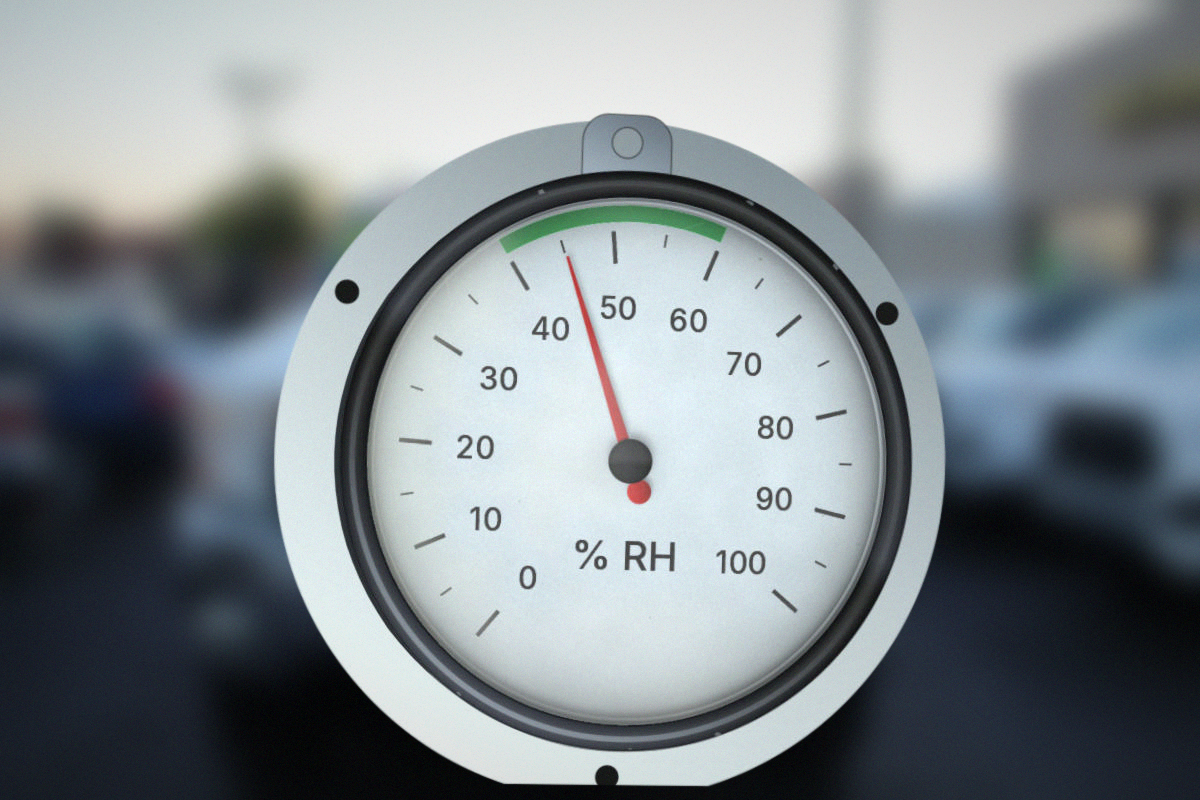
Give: 45 %
